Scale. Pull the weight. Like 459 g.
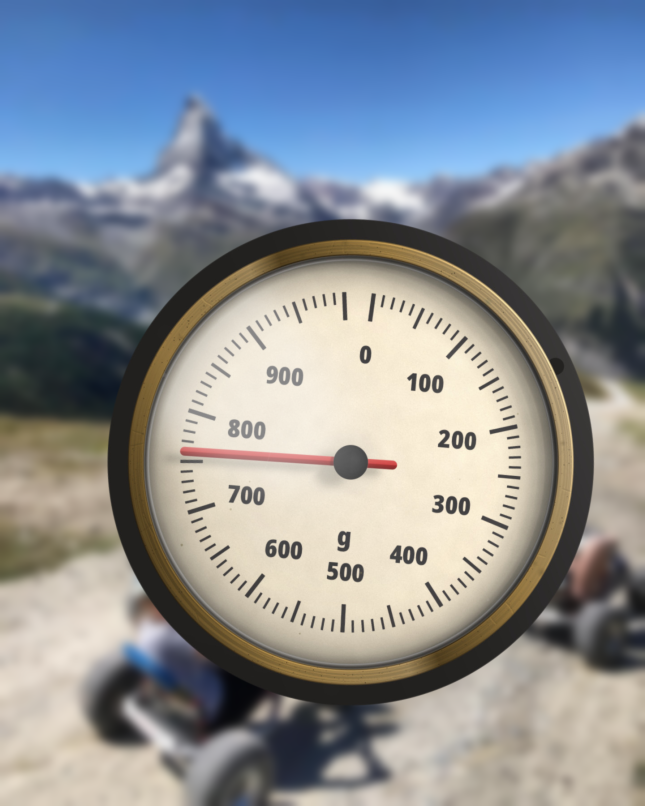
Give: 760 g
